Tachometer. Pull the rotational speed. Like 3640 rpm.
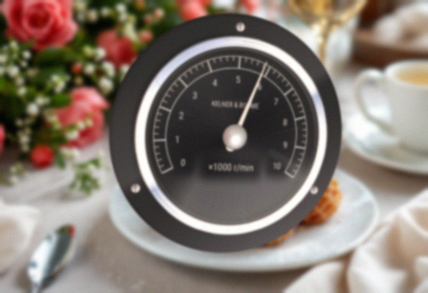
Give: 5800 rpm
